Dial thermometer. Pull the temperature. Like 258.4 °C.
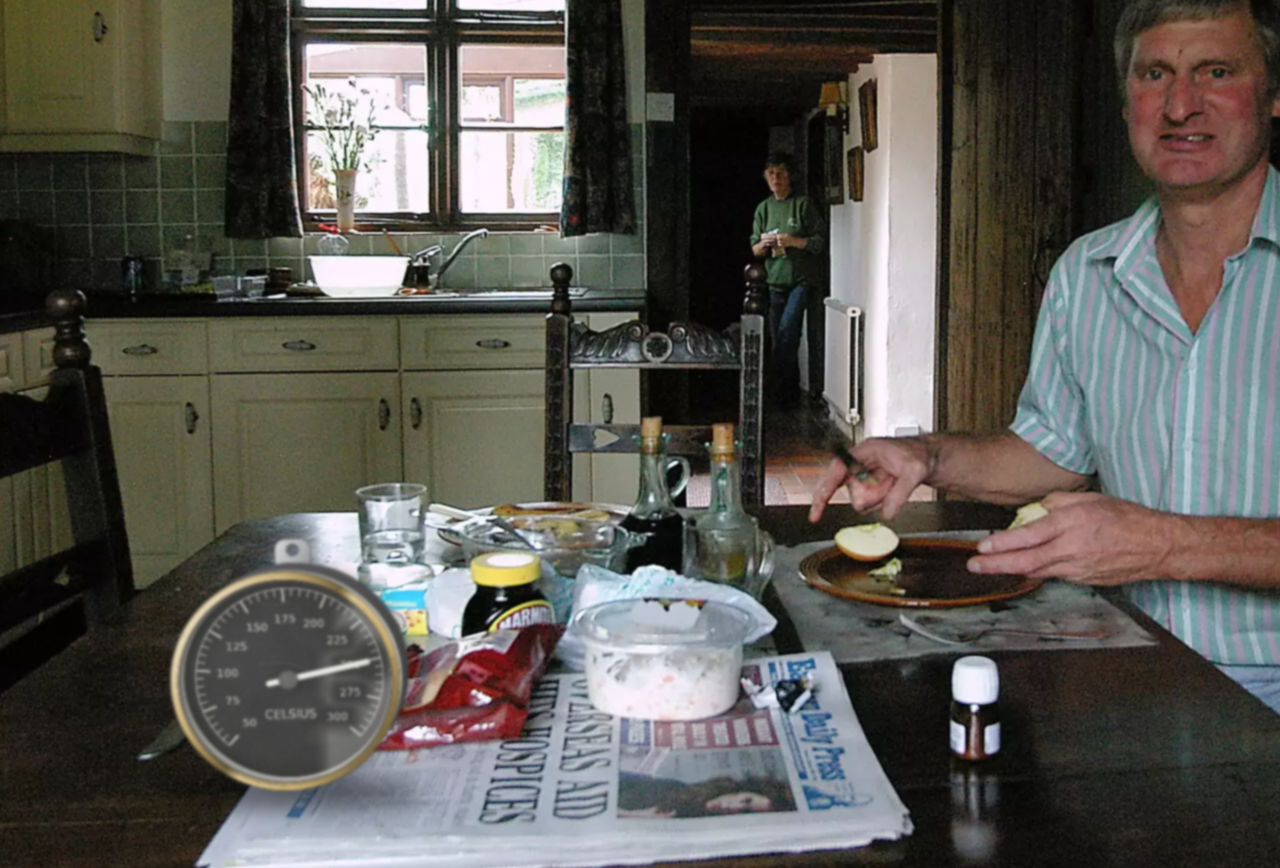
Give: 250 °C
